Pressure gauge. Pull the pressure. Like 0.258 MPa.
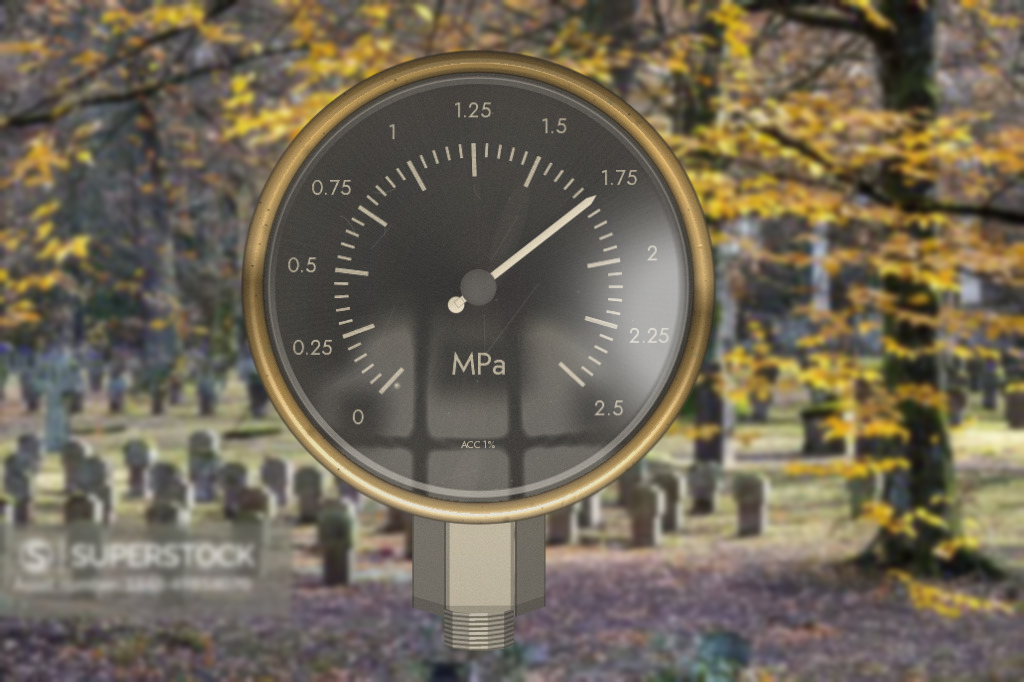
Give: 1.75 MPa
